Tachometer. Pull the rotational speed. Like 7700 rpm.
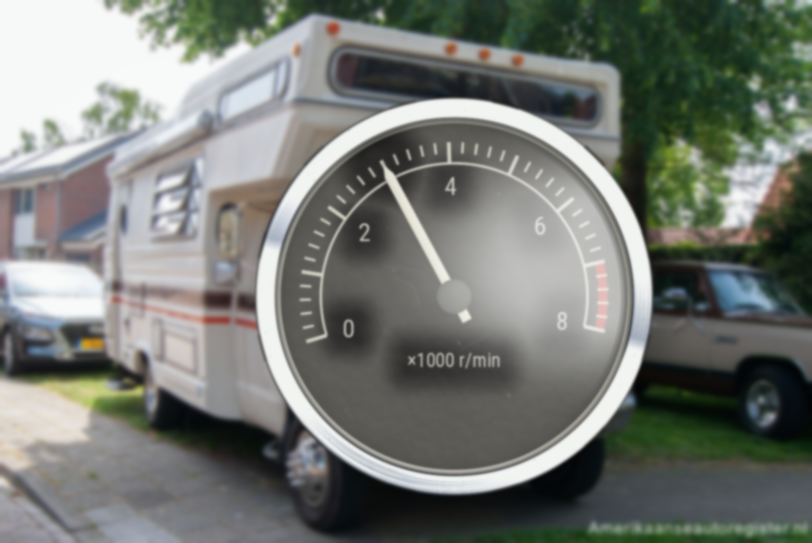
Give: 3000 rpm
